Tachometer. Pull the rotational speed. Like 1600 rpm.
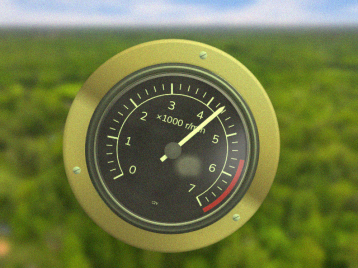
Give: 4300 rpm
